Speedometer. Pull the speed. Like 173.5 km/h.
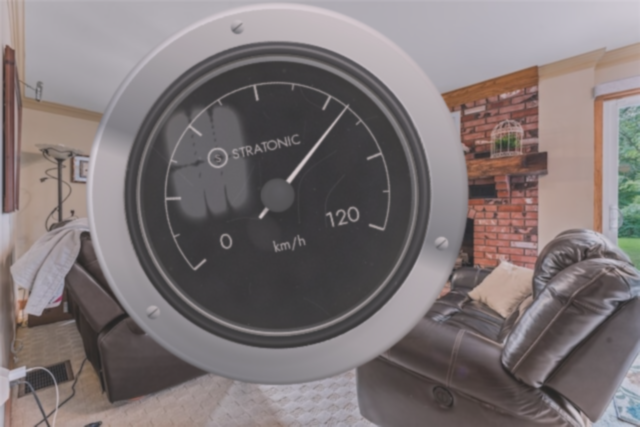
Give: 85 km/h
